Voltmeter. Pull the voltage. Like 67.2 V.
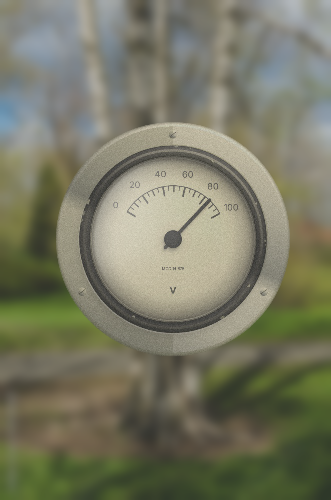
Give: 85 V
